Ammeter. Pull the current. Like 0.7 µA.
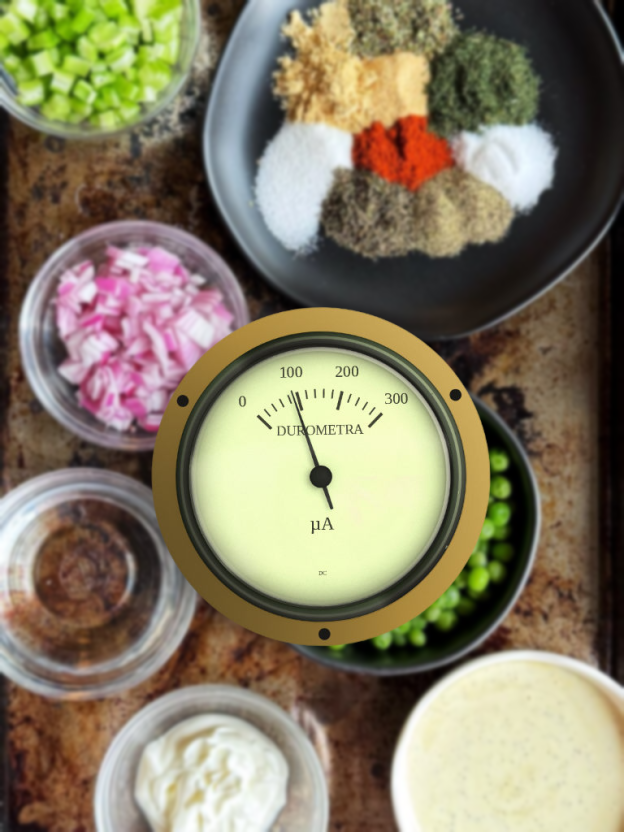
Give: 90 µA
